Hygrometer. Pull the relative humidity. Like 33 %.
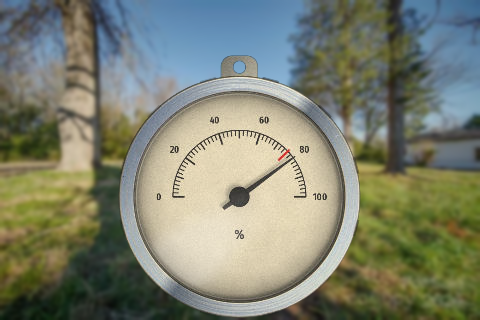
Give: 80 %
